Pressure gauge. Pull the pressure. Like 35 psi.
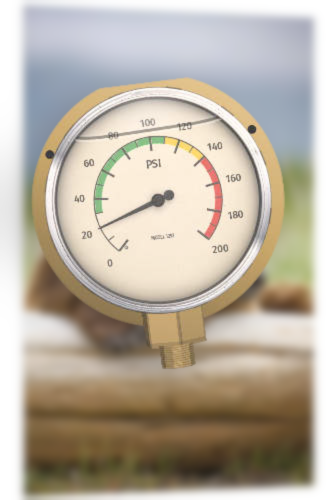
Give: 20 psi
